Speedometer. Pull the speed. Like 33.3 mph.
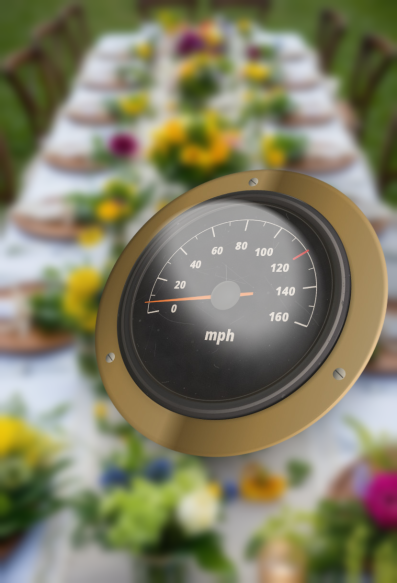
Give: 5 mph
